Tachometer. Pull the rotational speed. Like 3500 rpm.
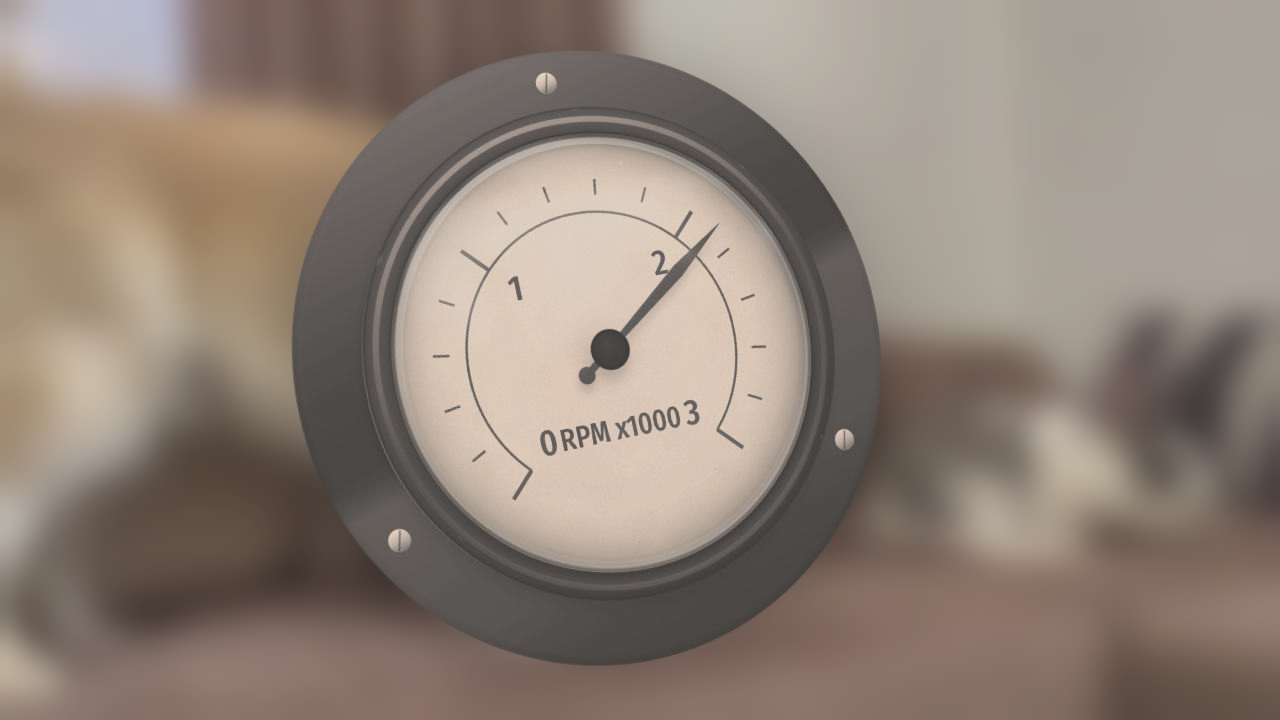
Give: 2100 rpm
